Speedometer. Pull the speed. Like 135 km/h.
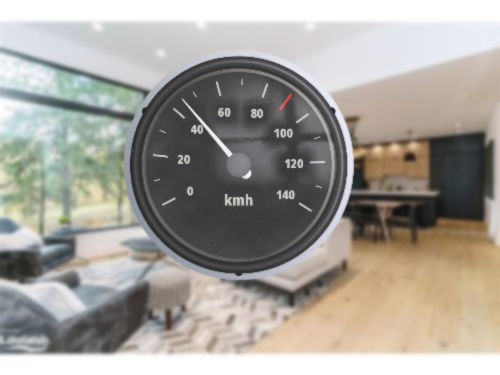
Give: 45 km/h
